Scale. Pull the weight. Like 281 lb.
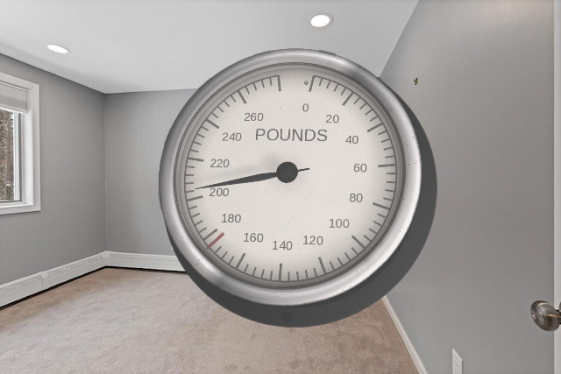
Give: 204 lb
